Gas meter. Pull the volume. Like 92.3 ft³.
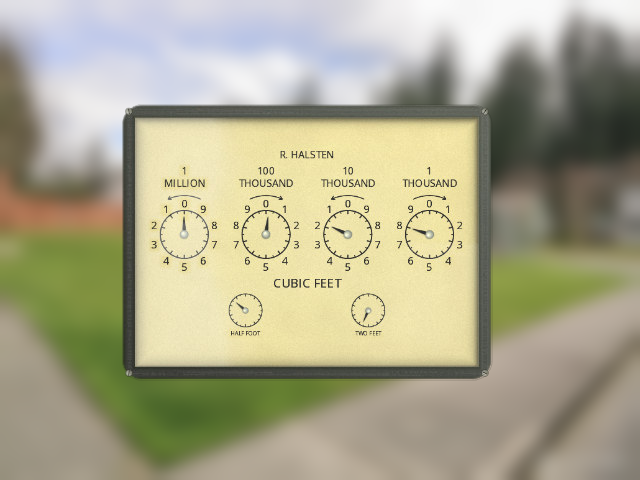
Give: 1800 ft³
